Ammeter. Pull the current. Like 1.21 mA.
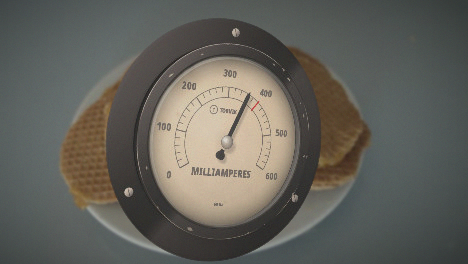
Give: 360 mA
